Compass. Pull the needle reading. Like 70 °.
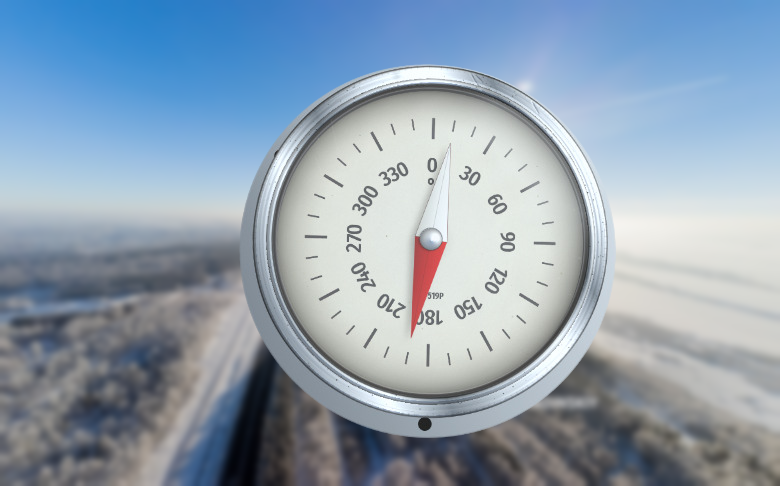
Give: 190 °
